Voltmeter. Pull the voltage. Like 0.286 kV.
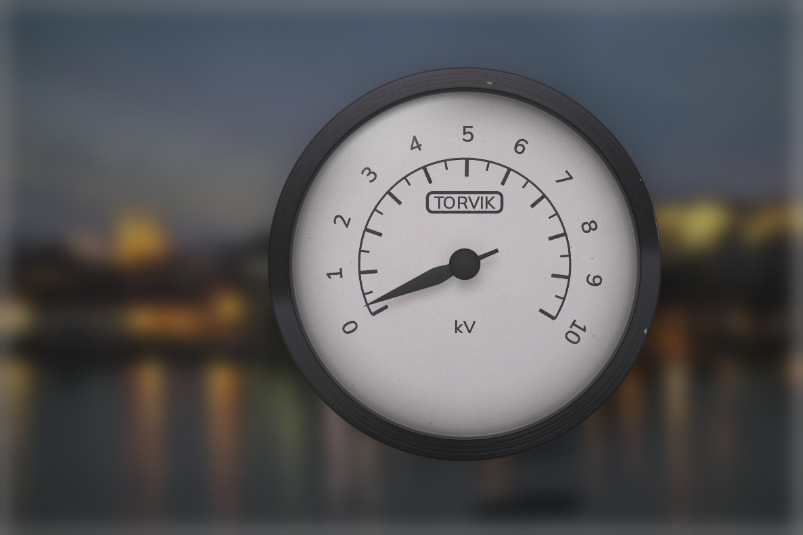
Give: 0.25 kV
